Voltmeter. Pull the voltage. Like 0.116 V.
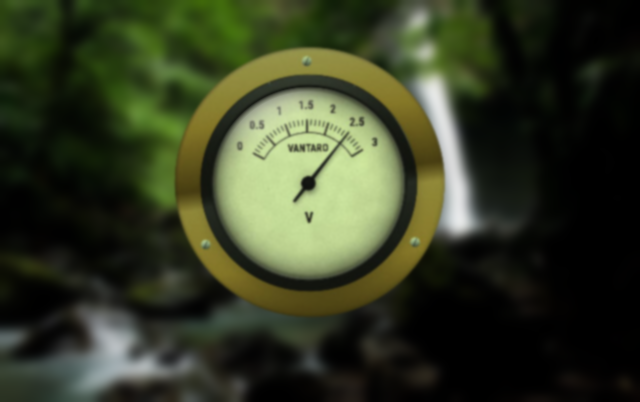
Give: 2.5 V
